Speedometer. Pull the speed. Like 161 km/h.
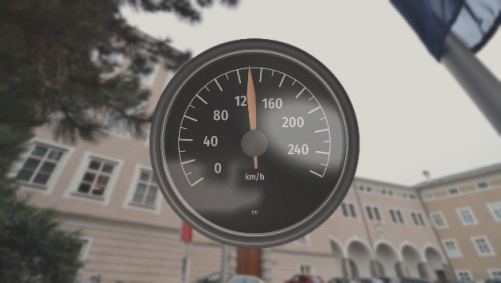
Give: 130 km/h
